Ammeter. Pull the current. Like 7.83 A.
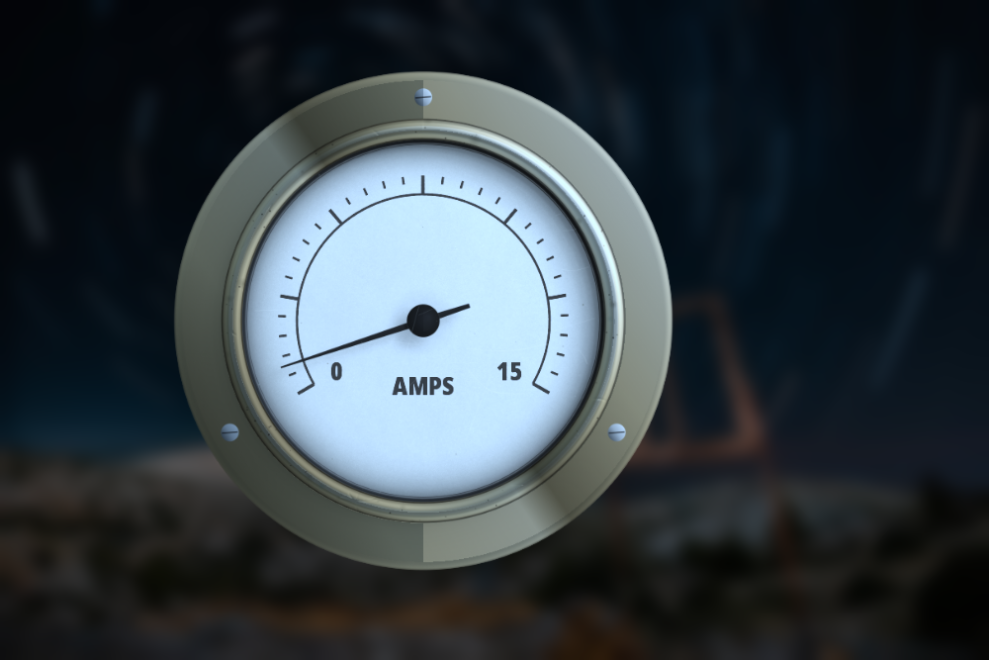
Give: 0.75 A
